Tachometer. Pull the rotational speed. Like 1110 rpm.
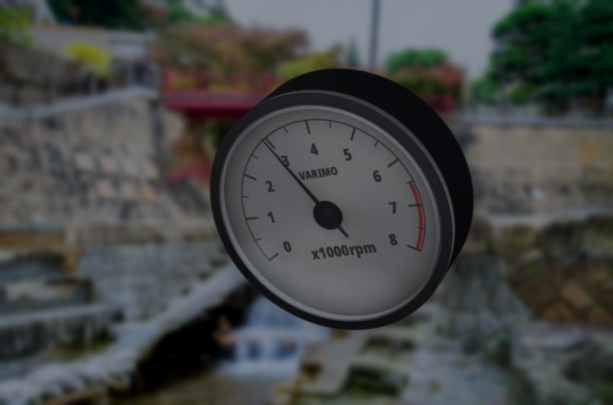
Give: 3000 rpm
